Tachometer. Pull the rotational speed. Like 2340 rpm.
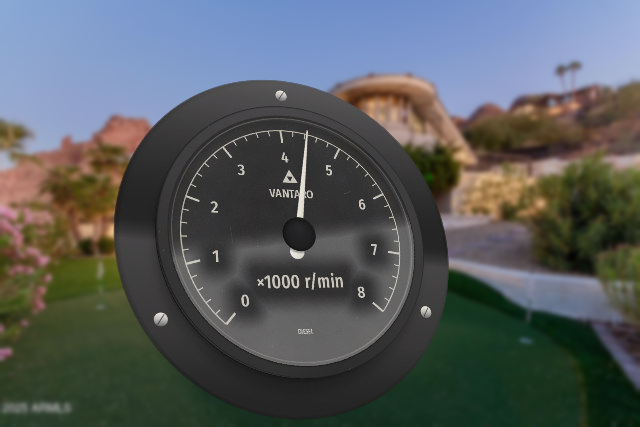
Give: 4400 rpm
